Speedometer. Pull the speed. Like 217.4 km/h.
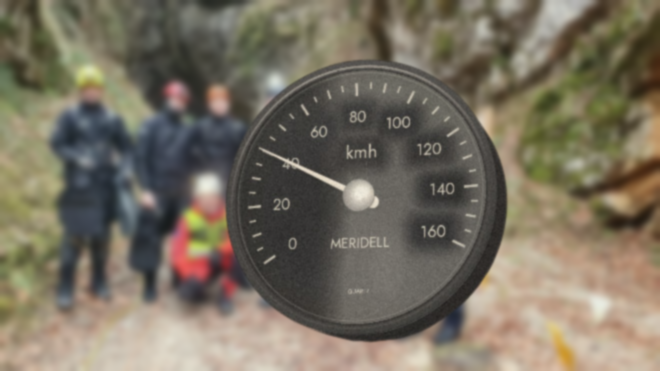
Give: 40 km/h
